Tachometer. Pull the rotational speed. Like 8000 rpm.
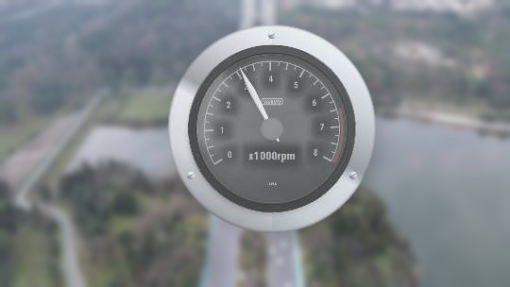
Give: 3125 rpm
